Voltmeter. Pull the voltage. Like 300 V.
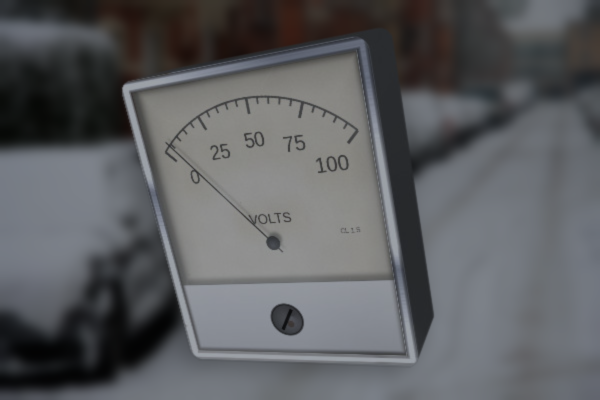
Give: 5 V
